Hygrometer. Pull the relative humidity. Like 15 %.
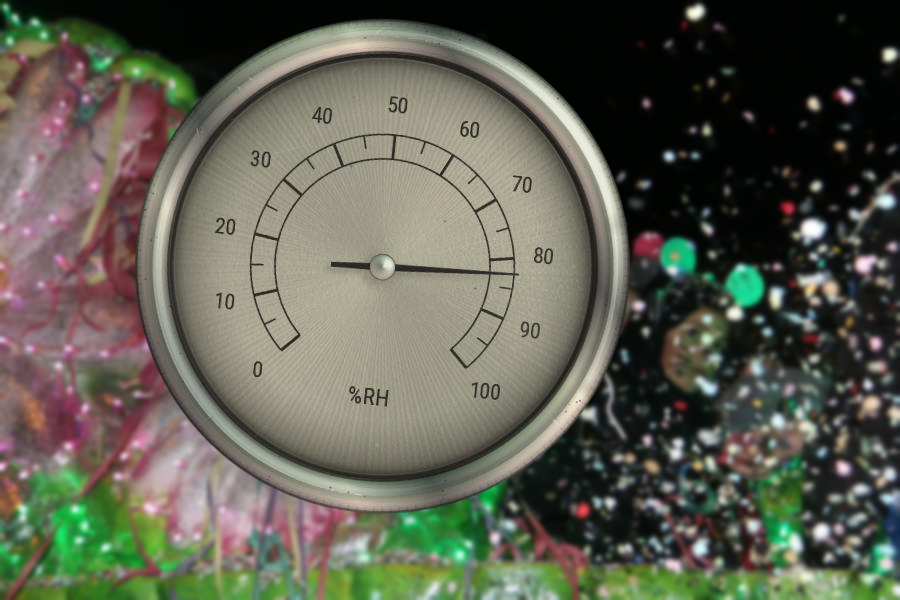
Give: 82.5 %
